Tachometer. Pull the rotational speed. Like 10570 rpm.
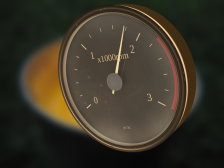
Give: 1800 rpm
